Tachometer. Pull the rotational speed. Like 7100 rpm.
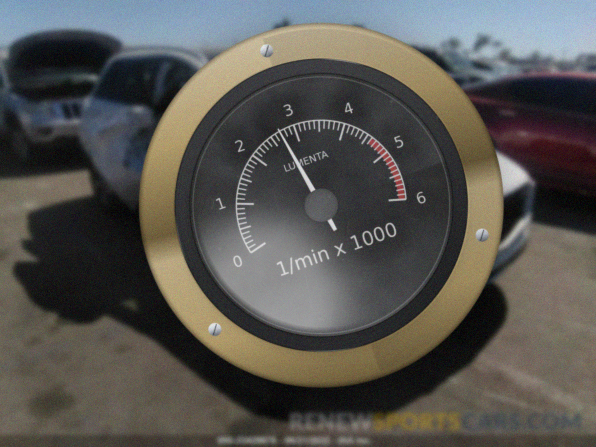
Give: 2700 rpm
